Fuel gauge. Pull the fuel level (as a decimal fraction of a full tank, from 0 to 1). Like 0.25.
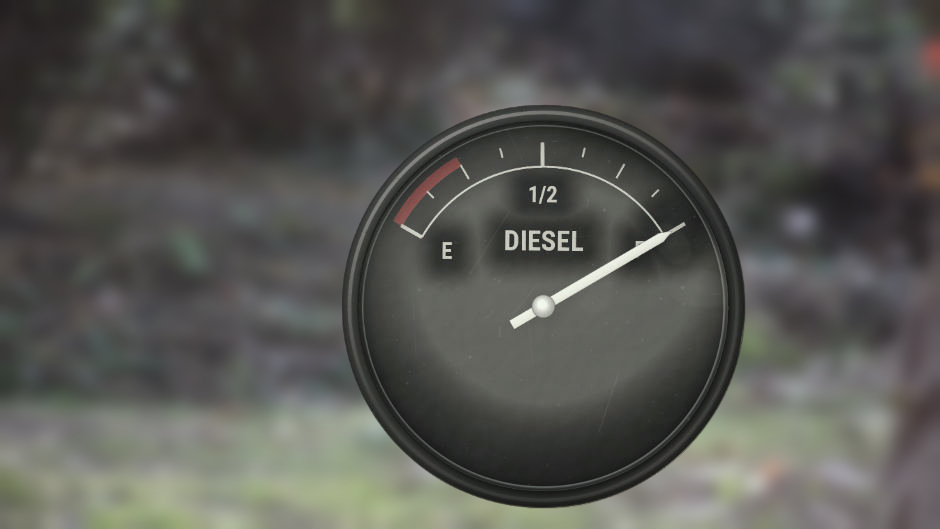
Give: 1
